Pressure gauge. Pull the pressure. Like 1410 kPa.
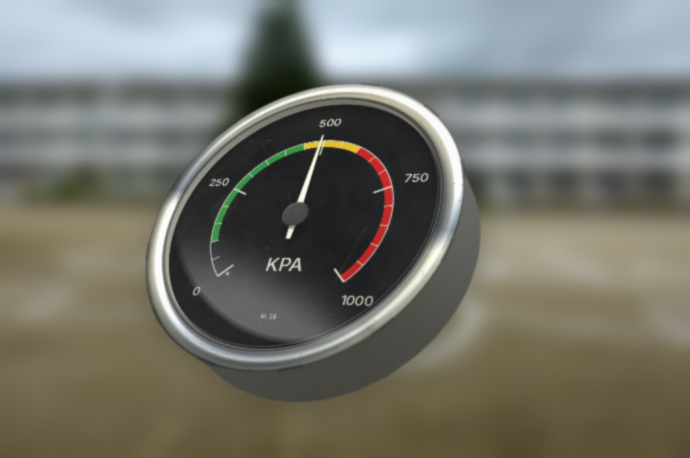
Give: 500 kPa
